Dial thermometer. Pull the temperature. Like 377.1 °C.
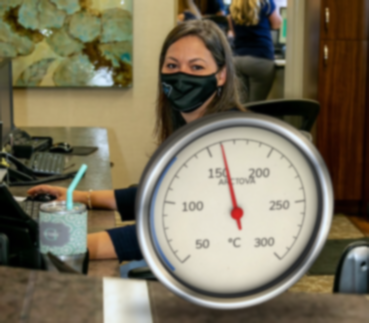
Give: 160 °C
